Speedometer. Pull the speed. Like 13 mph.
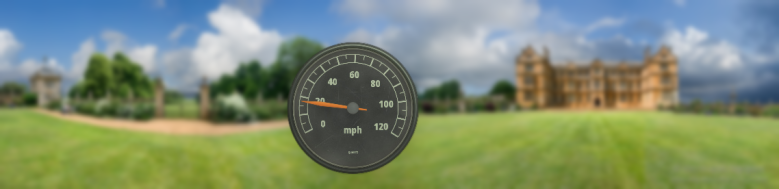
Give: 17.5 mph
